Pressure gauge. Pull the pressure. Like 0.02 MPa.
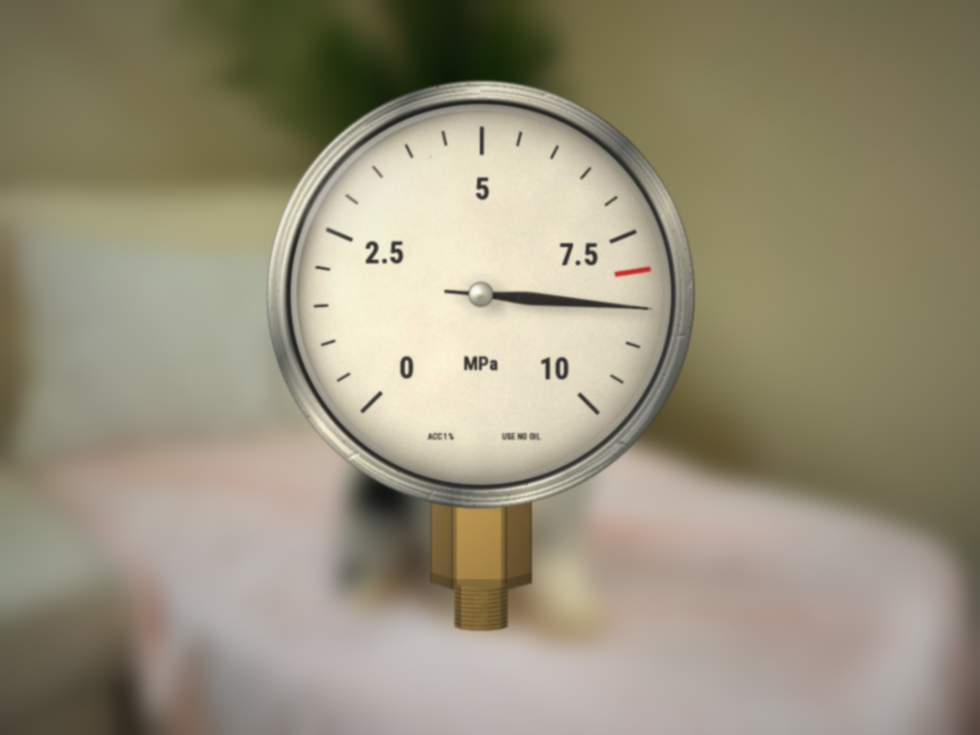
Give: 8.5 MPa
